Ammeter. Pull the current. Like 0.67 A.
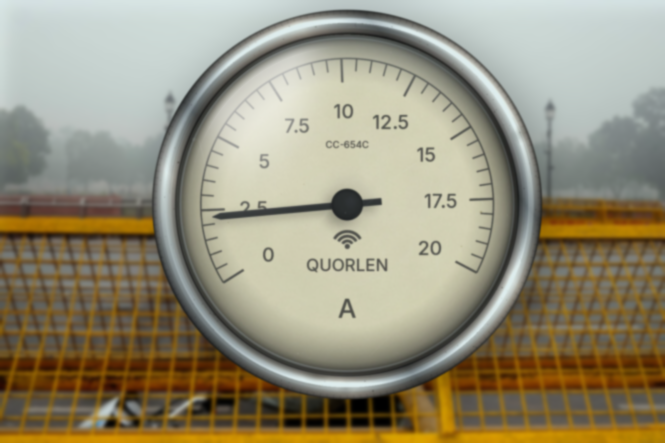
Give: 2.25 A
